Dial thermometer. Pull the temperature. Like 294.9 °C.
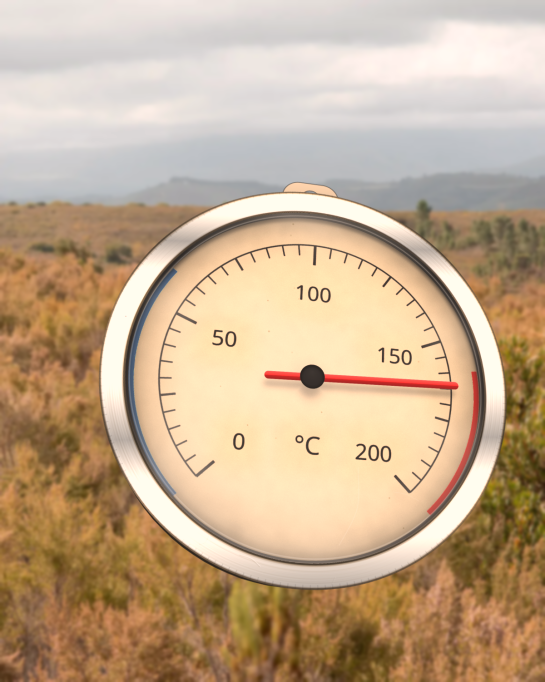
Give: 165 °C
